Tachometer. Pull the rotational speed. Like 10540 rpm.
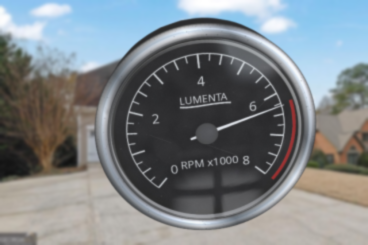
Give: 6250 rpm
